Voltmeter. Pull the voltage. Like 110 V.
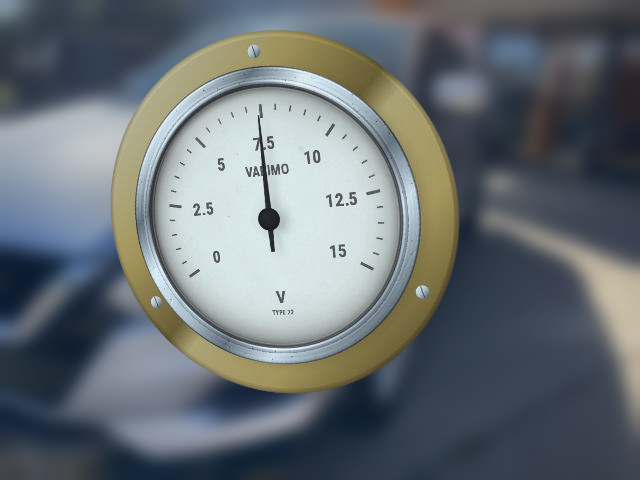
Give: 7.5 V
